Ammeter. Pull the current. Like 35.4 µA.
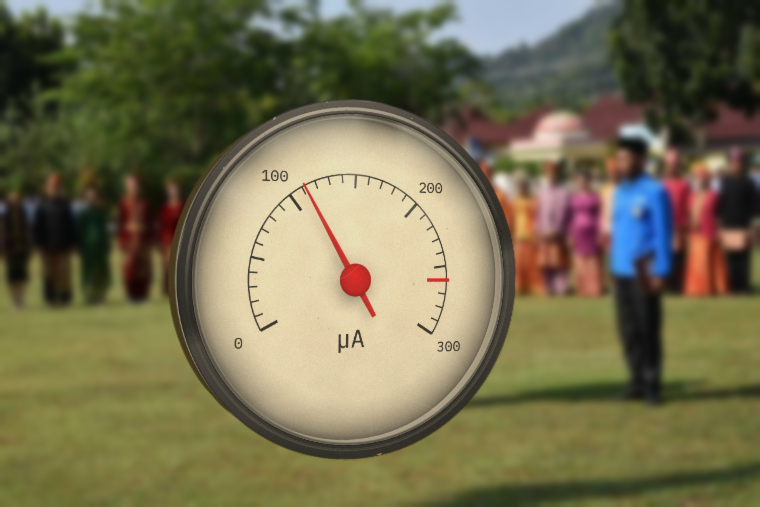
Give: 110 µA
